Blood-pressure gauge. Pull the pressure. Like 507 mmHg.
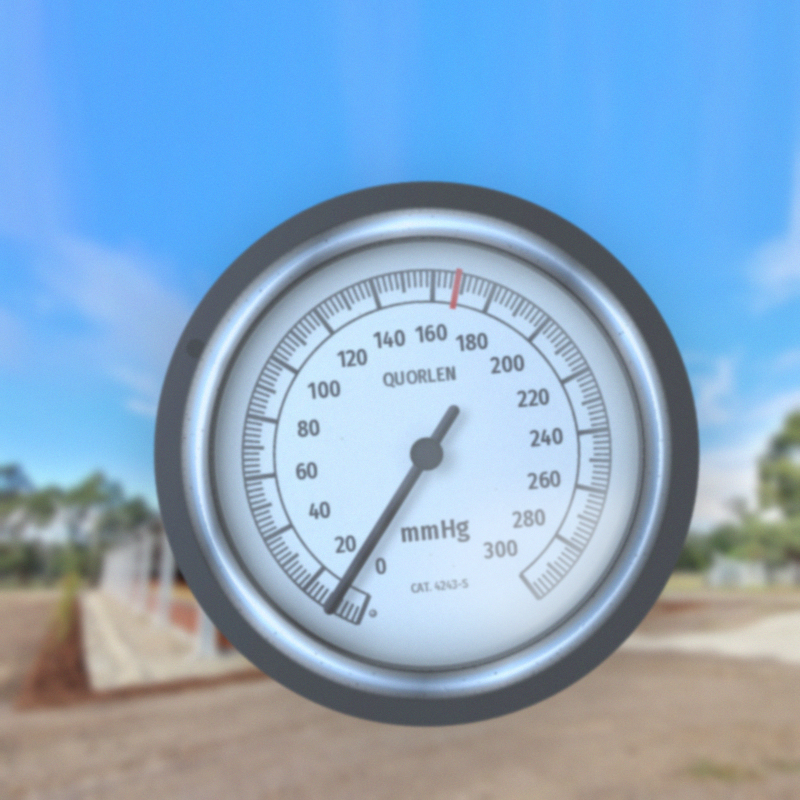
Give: 10 mmHg
